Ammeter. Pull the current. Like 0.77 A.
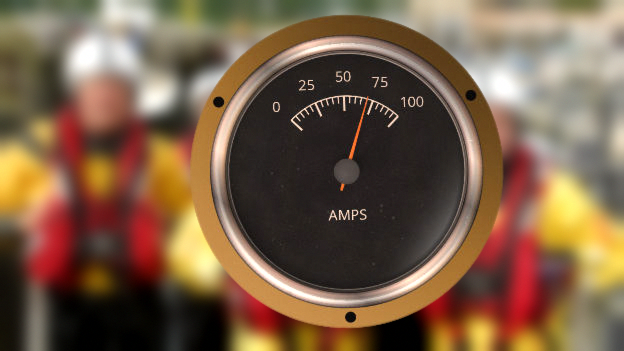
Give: 70 A
